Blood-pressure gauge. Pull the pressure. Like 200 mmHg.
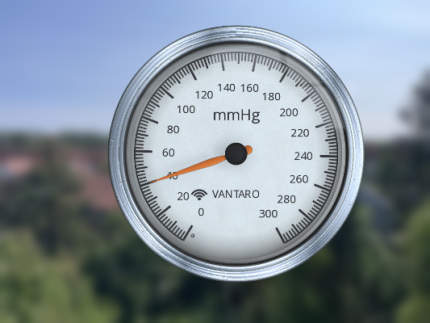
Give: 40 mmHg
